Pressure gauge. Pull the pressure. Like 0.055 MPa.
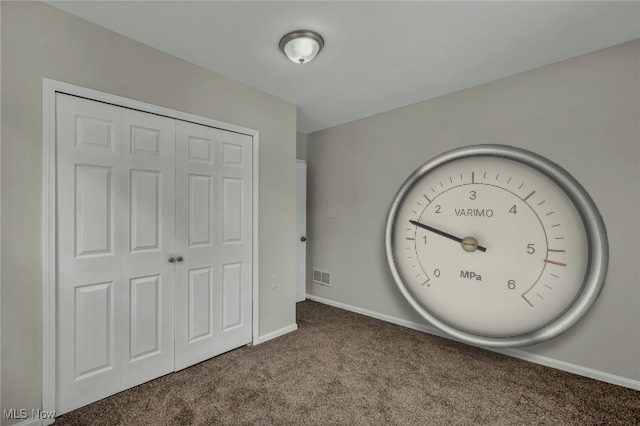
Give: 1.4 MPa
